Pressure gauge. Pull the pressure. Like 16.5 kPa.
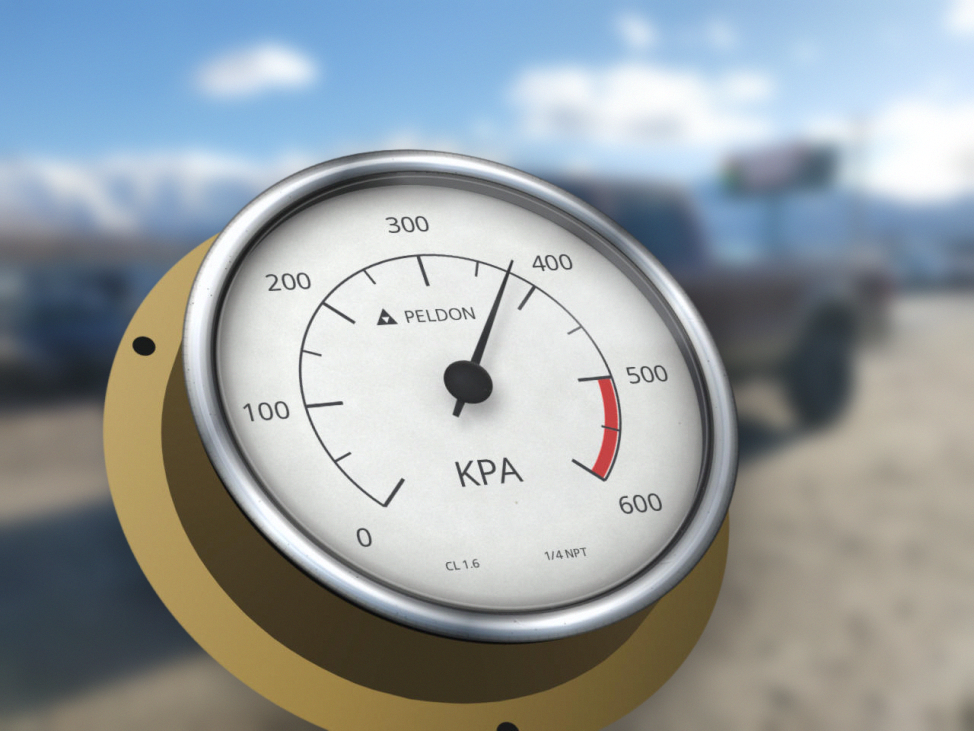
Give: 375 kPa
